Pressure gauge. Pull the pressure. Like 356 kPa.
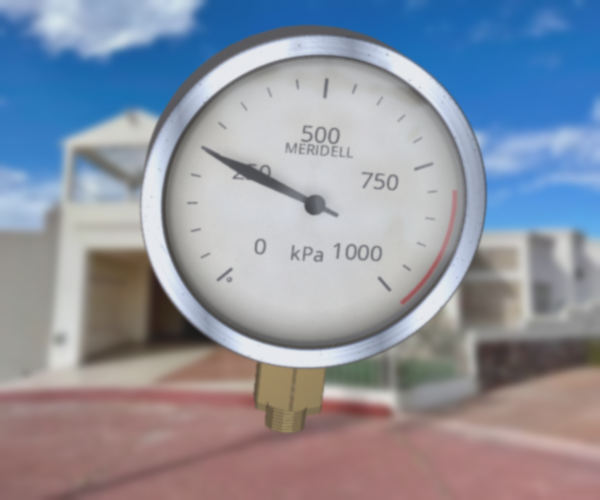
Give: 250 kPa
